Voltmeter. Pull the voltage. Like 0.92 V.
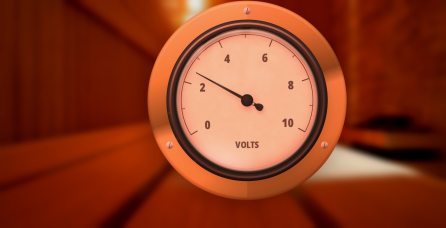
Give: 2.5 V
